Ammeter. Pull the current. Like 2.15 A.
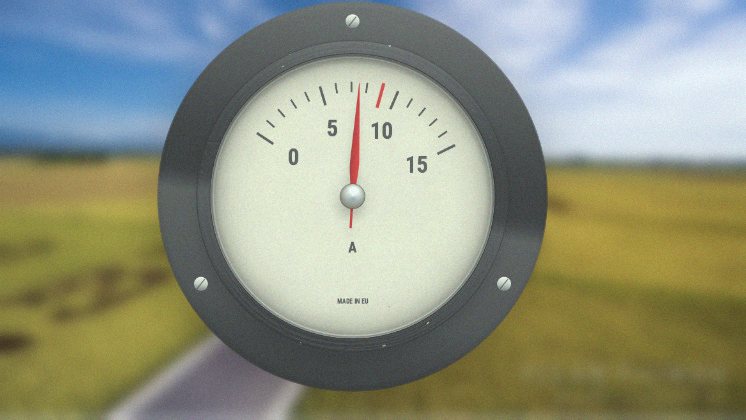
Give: 7.5 A
